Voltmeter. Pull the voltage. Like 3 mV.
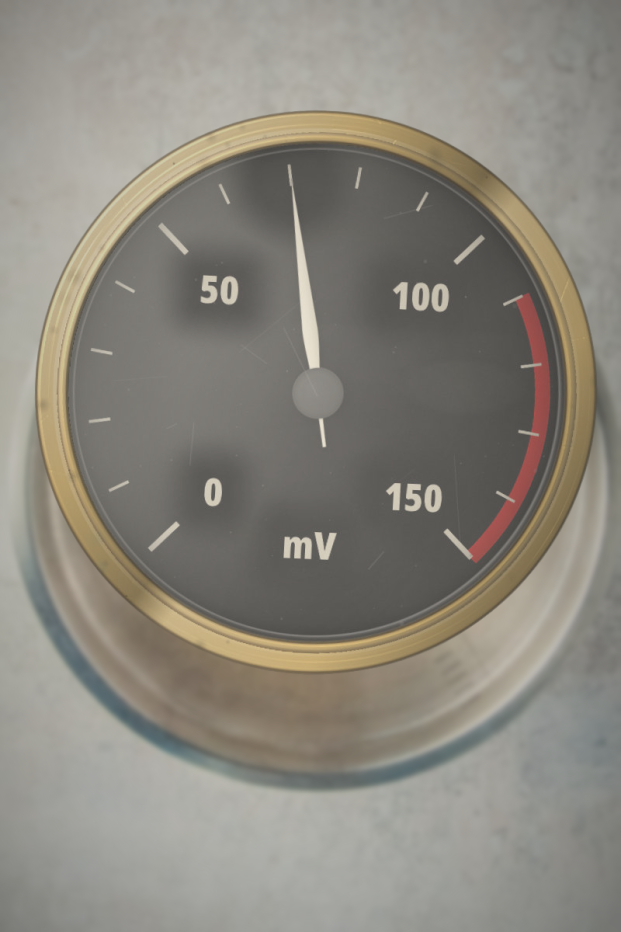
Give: 70 mV
